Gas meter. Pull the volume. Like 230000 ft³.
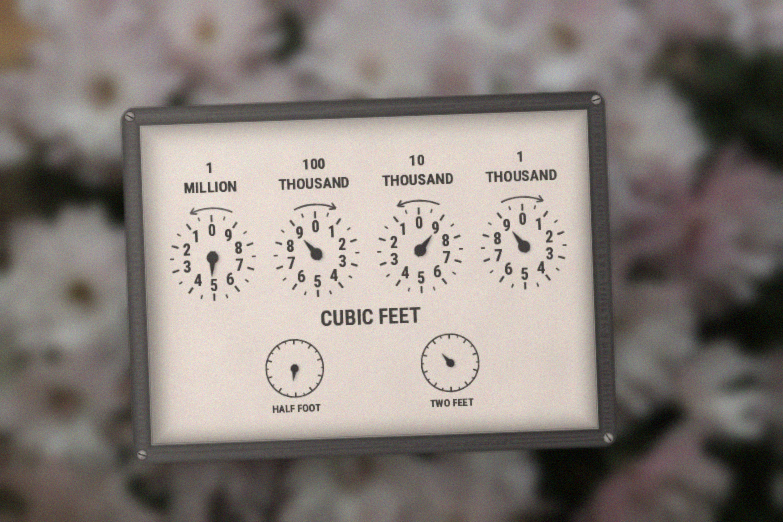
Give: 488900 ft³
